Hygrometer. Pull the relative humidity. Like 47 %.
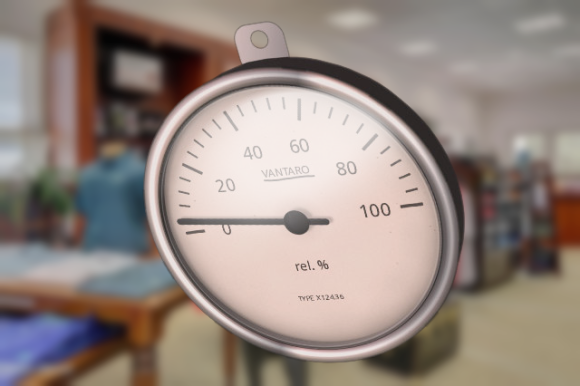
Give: 4 %
